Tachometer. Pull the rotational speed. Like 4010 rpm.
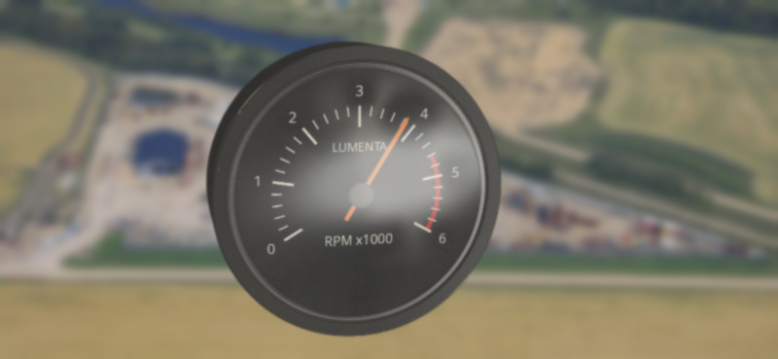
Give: 3800 rpm
